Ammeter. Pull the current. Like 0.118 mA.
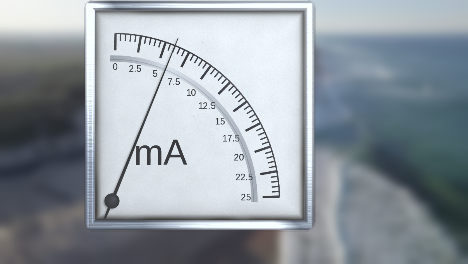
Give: 6 mA
